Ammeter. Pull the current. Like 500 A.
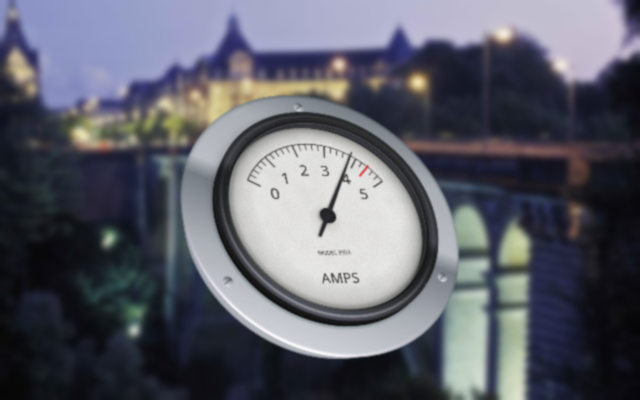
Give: 3.8 A
